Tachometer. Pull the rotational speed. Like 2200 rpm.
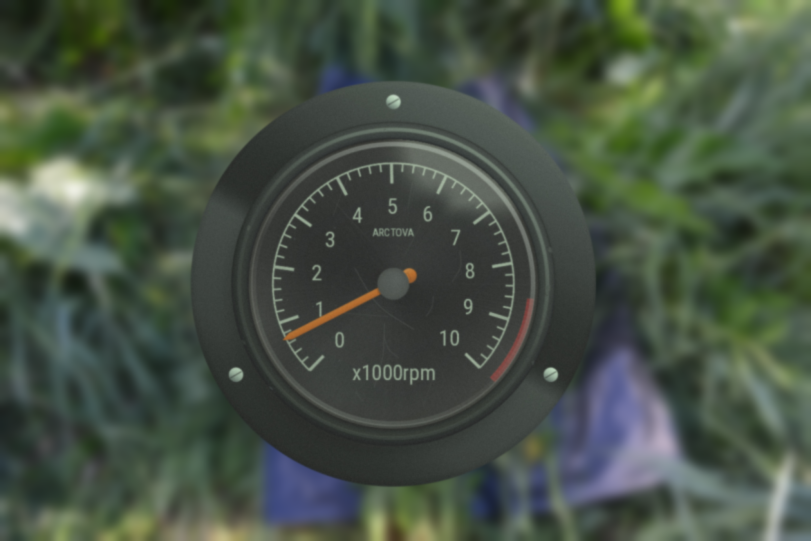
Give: 700 rpm
